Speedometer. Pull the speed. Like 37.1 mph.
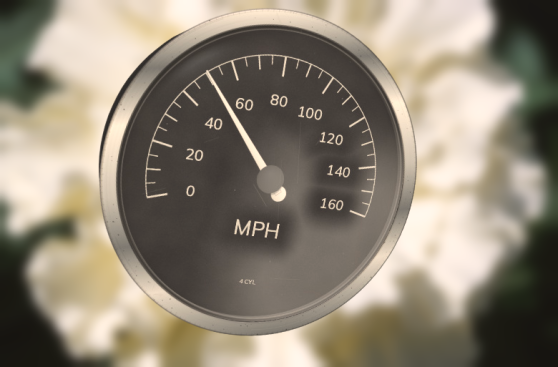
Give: 50 mph
